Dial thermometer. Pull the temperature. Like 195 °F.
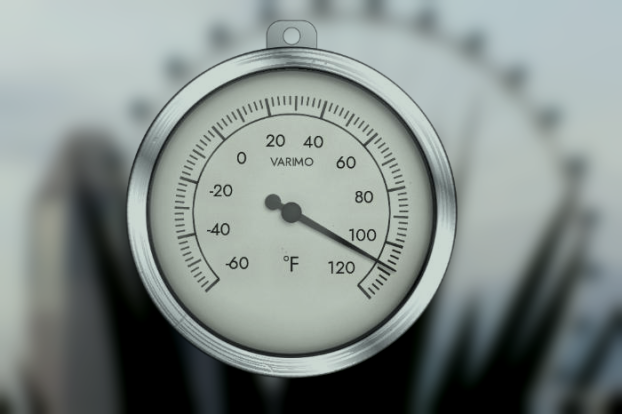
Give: 108 °F
